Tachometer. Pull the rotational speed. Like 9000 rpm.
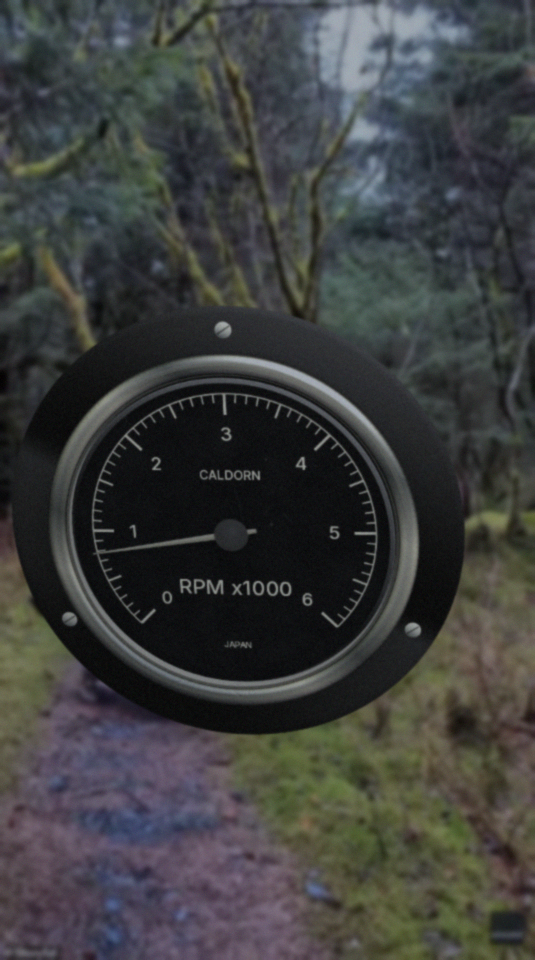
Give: 800 rpm
